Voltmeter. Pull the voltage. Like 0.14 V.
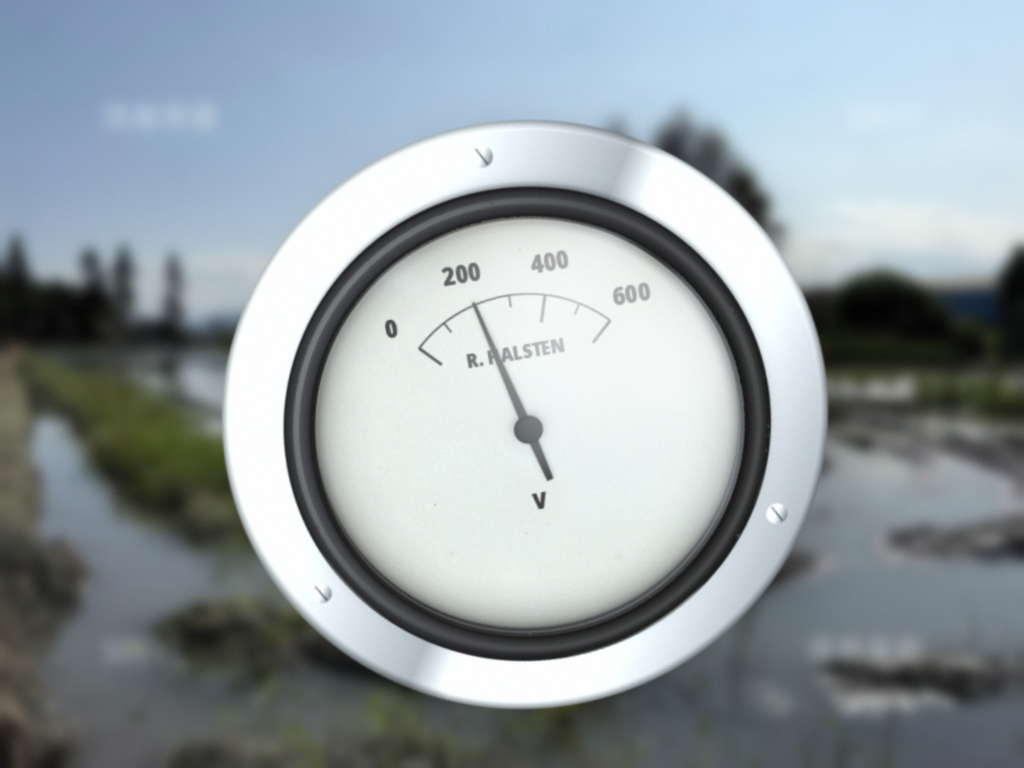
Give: 200 V
